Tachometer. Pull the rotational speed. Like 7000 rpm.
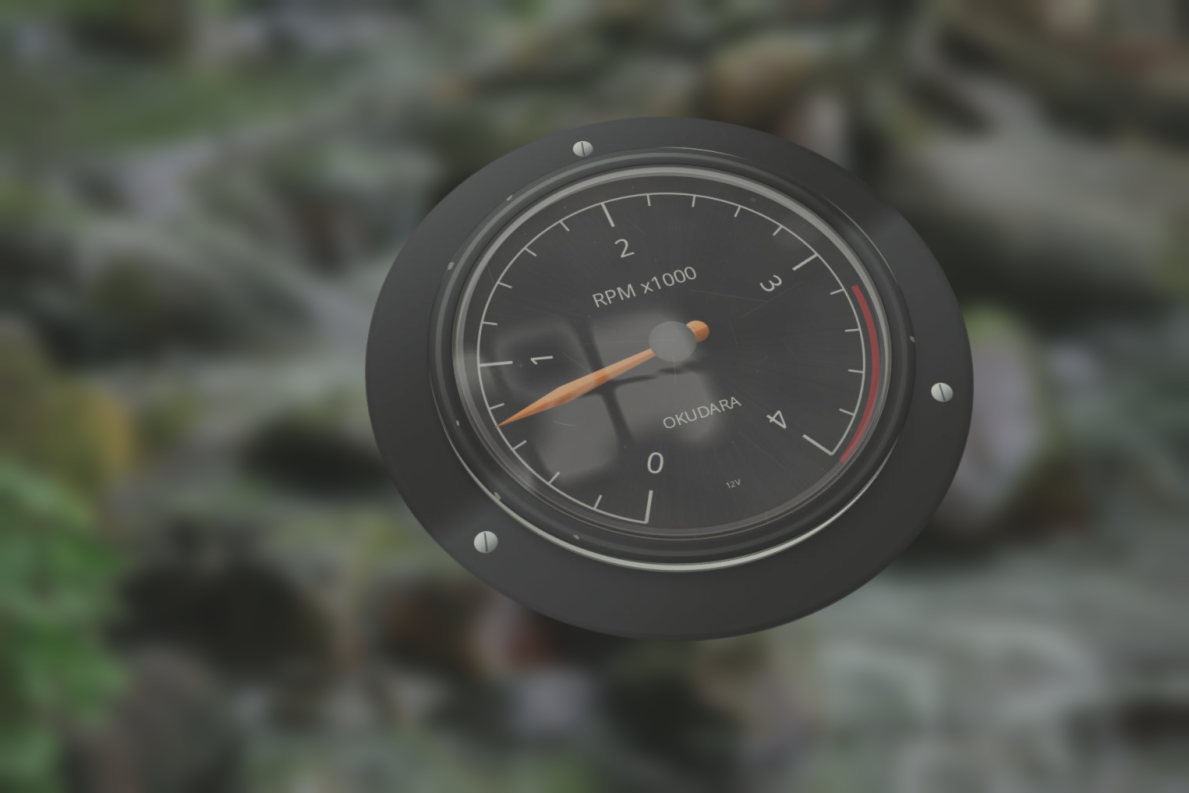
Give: 700 rpm
